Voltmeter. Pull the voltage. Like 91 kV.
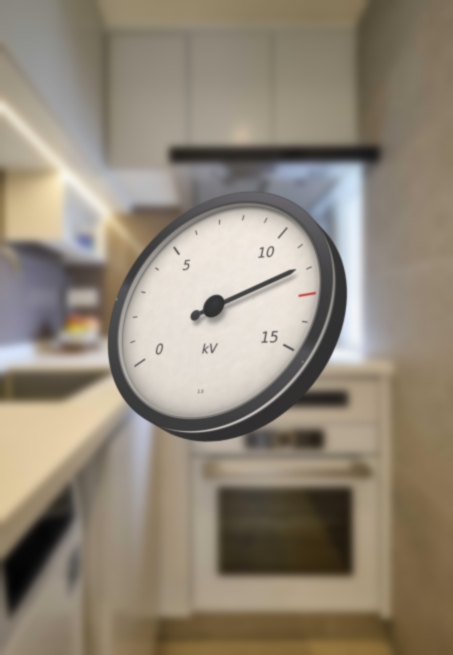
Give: 12 kV
